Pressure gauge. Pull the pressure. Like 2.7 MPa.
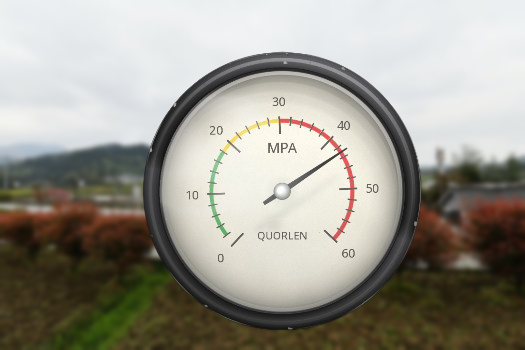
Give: 43 MPa
